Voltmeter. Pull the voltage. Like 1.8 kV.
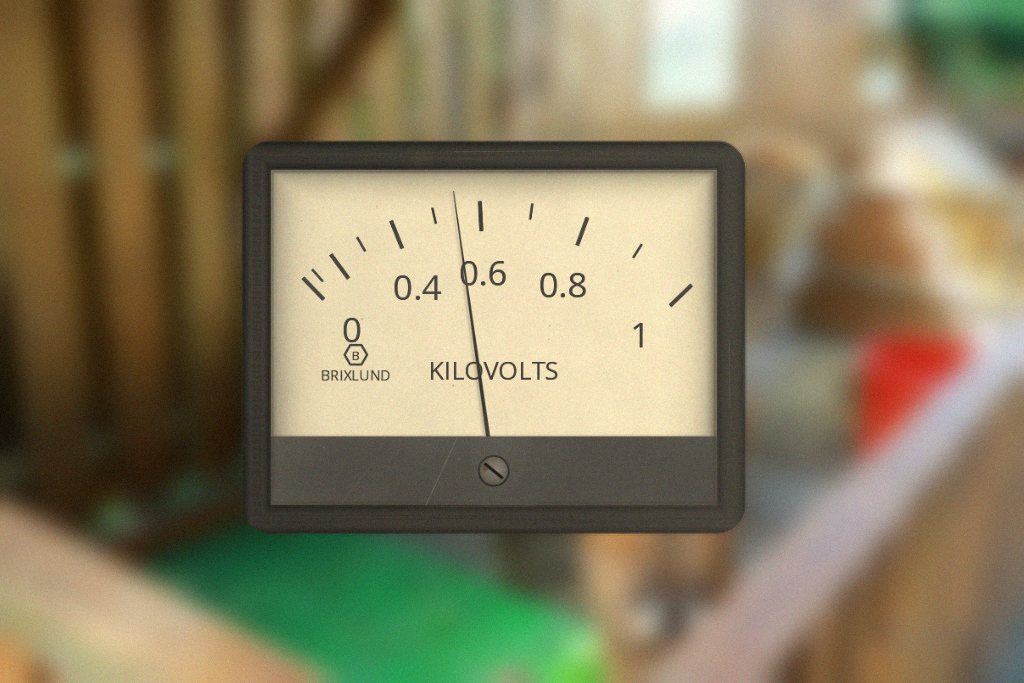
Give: 0.55 kV
